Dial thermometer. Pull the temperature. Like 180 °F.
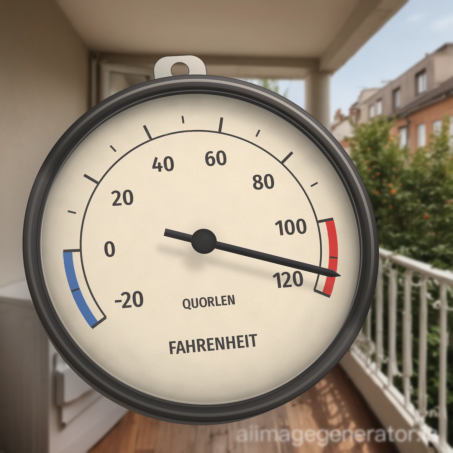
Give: 115 °F
